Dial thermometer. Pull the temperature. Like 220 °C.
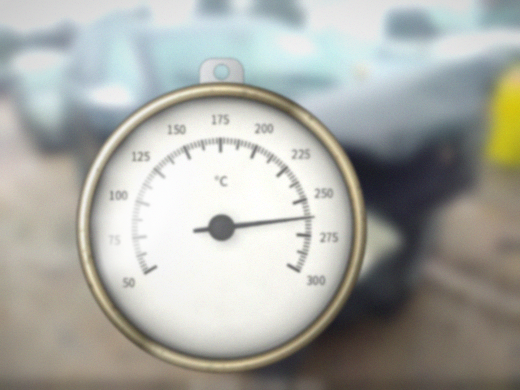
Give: 262.5 °C
